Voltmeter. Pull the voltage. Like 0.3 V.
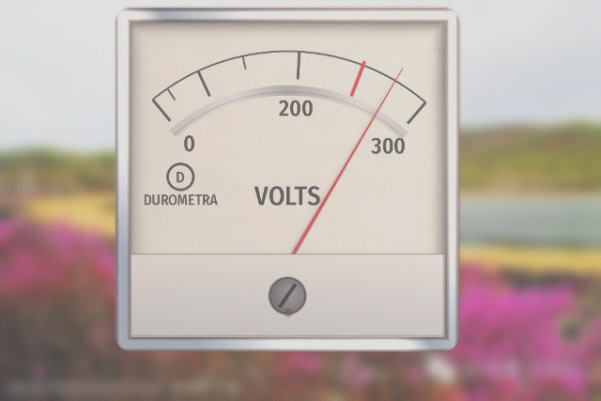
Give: 275 V
